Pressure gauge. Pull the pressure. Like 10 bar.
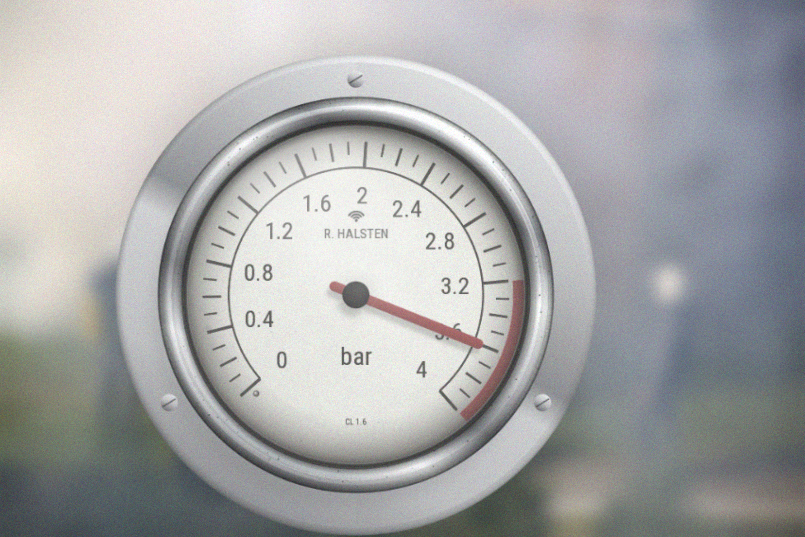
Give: 3.6 bar
